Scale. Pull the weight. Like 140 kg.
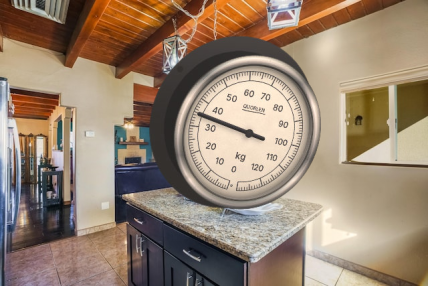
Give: 35 kg
